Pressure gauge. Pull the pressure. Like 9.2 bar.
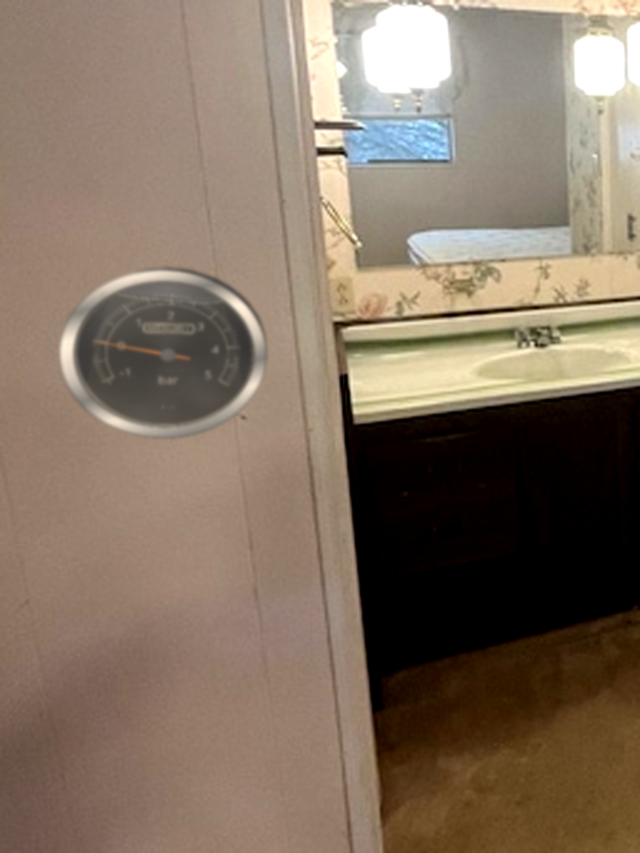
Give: 0 bar
